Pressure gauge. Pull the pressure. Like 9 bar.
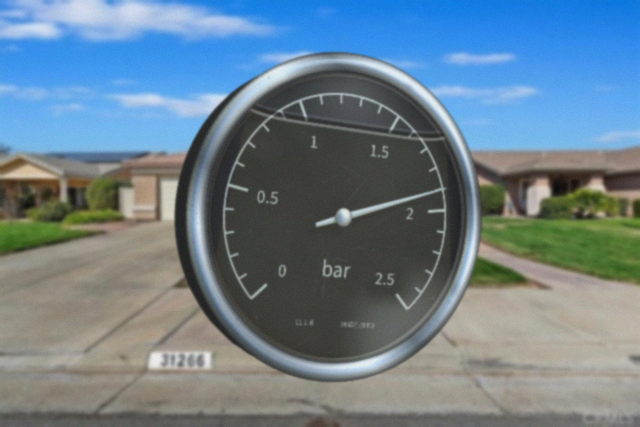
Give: 1.9 bar
